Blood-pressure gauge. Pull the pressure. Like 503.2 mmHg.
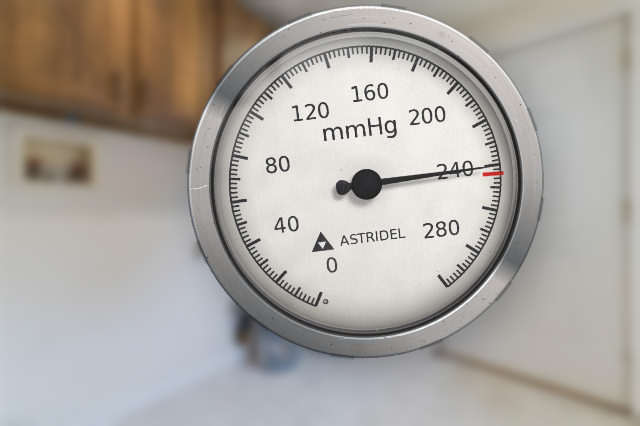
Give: 240 mmHg
